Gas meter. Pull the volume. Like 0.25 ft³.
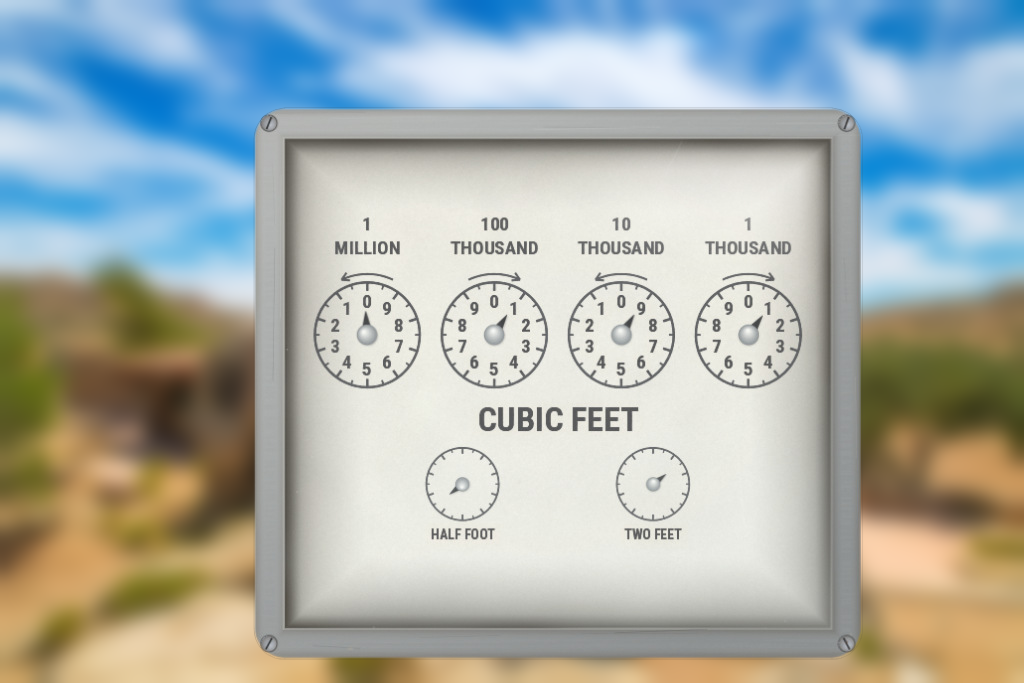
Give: 9100 ft³
